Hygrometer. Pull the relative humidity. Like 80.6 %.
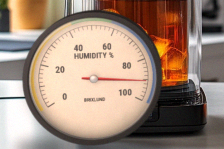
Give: 90 %
